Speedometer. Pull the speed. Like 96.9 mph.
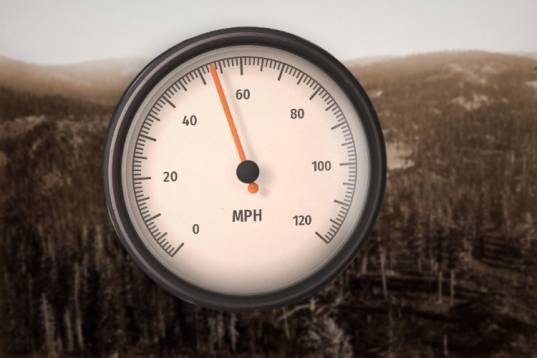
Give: 53 mph
